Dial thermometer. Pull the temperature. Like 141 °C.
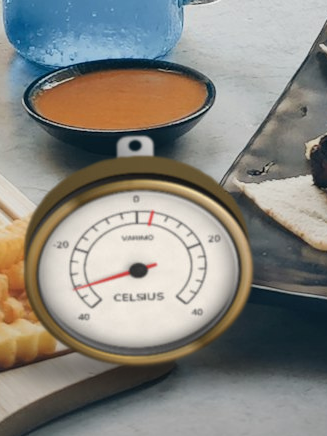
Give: -32 °C
